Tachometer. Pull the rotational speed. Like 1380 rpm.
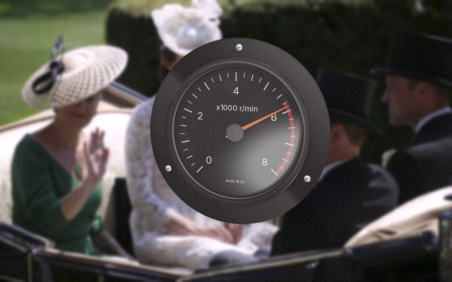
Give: 5875 rpm
